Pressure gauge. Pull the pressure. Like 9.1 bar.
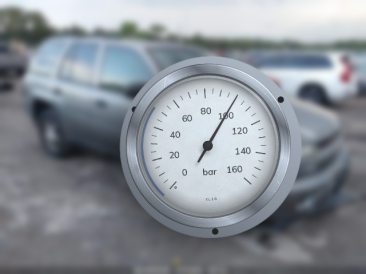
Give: 100 bar
